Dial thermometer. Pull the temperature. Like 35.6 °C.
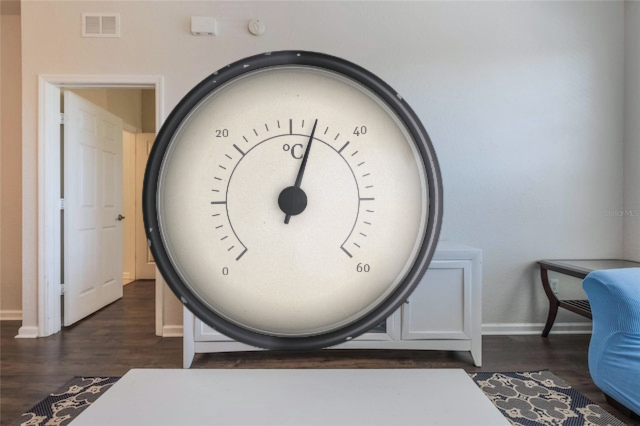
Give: 34 °C
